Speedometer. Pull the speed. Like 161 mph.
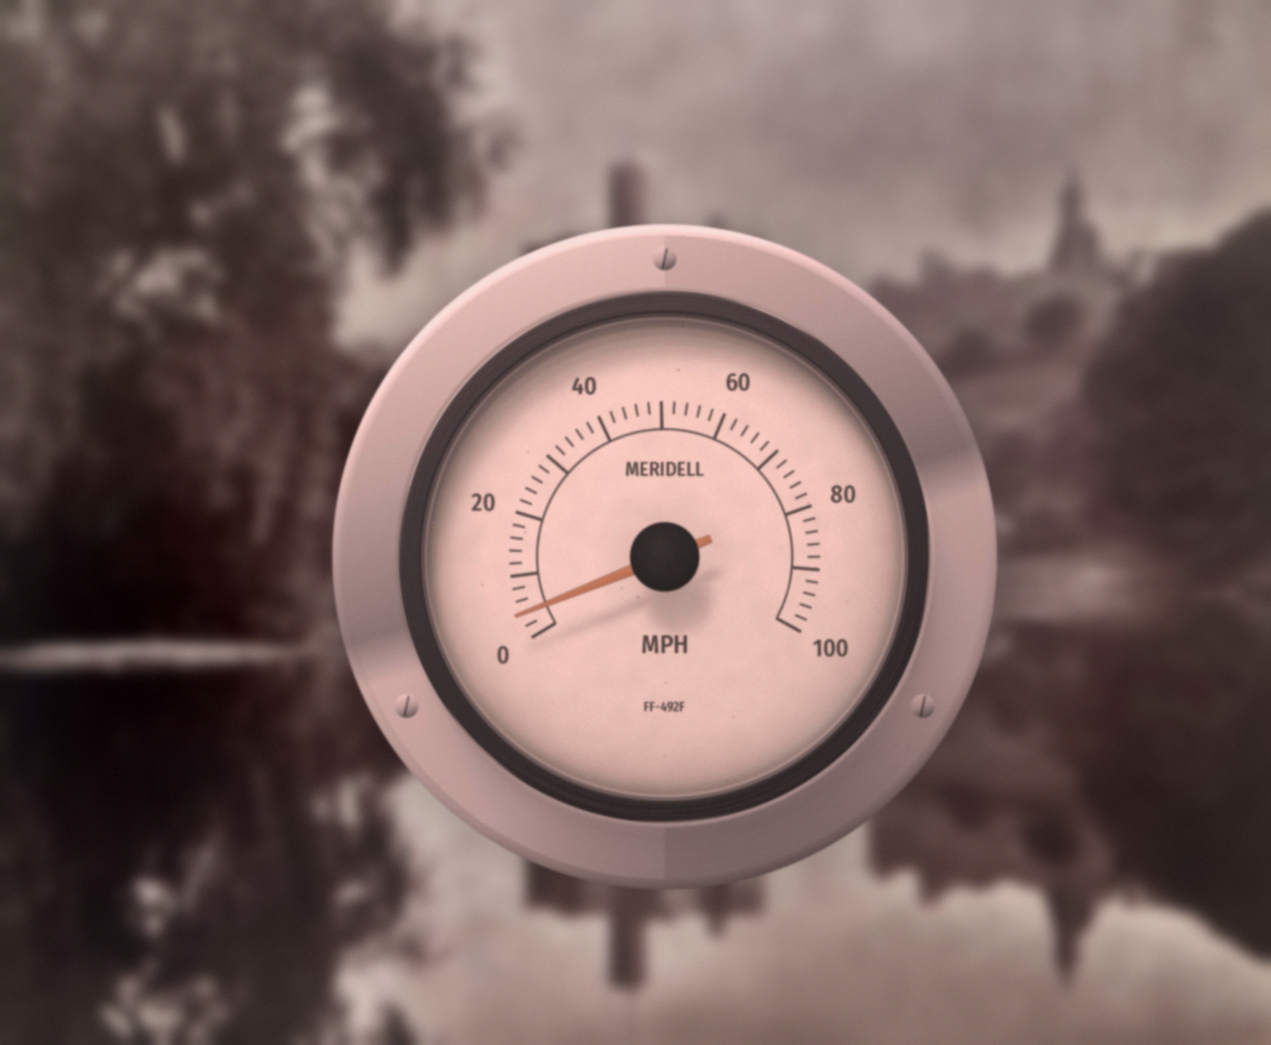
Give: 4 mph
